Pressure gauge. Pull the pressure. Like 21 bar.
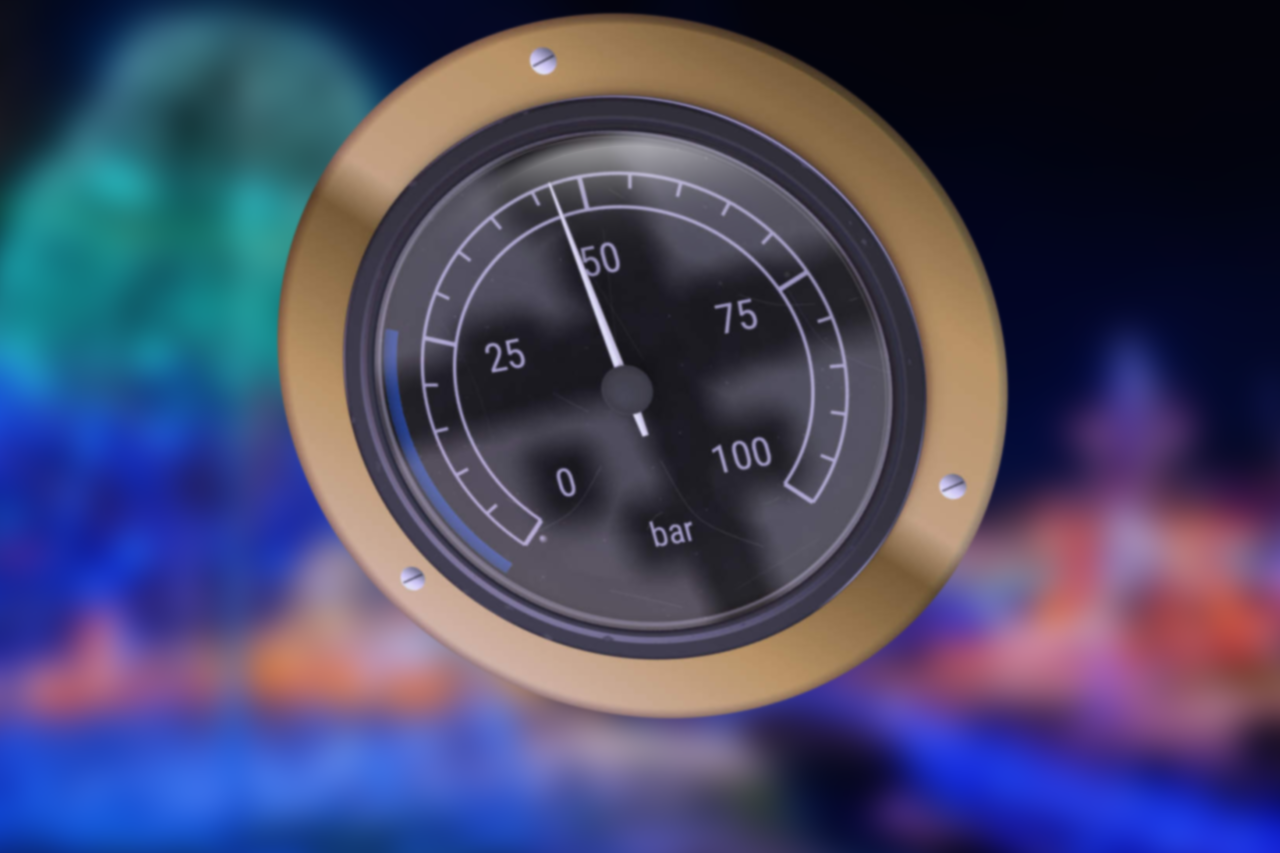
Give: 47.5 bar
